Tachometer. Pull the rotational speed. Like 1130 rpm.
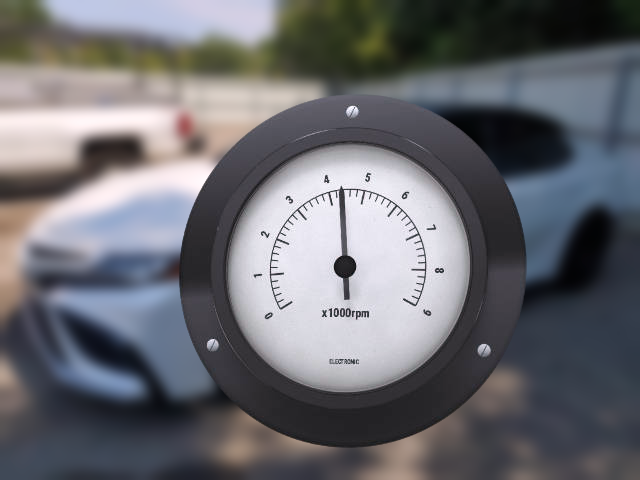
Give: 4400 rpm
